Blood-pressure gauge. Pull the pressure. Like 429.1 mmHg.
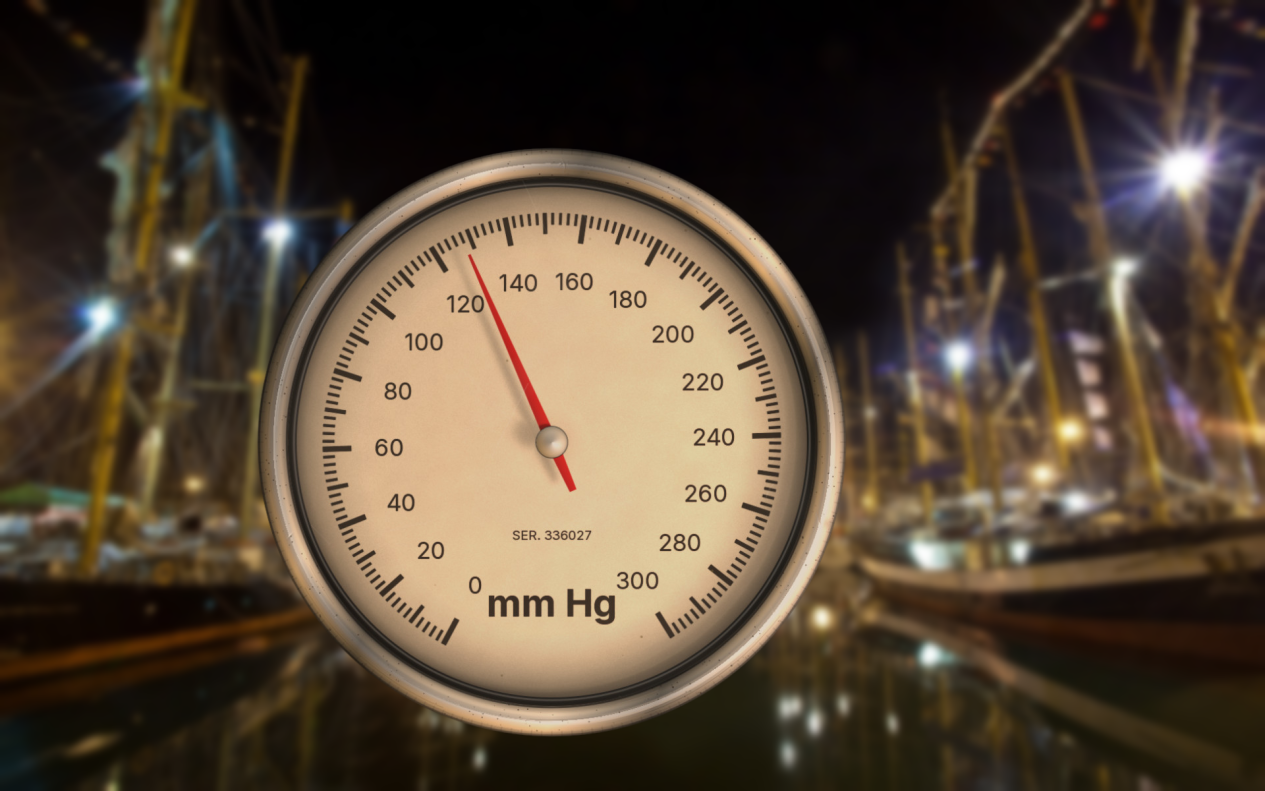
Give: 128 mmHg
